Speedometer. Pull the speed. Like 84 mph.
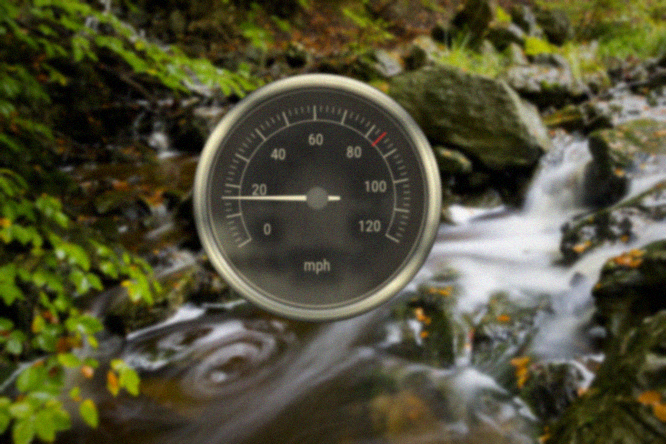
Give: 16 mph
